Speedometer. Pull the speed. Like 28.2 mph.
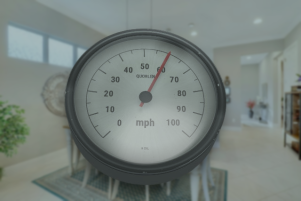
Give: 60 mph
